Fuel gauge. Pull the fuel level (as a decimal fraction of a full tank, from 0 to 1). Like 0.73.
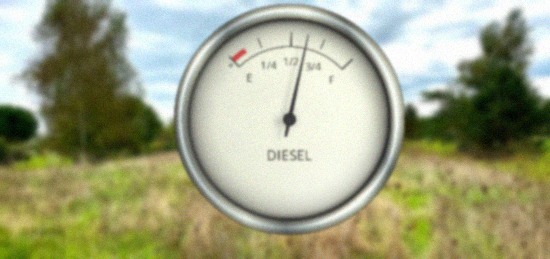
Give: 0.625
